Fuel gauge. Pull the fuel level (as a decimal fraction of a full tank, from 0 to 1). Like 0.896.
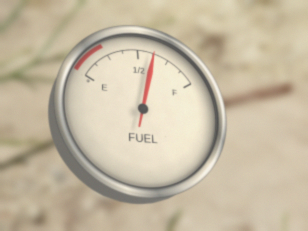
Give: 0.625
